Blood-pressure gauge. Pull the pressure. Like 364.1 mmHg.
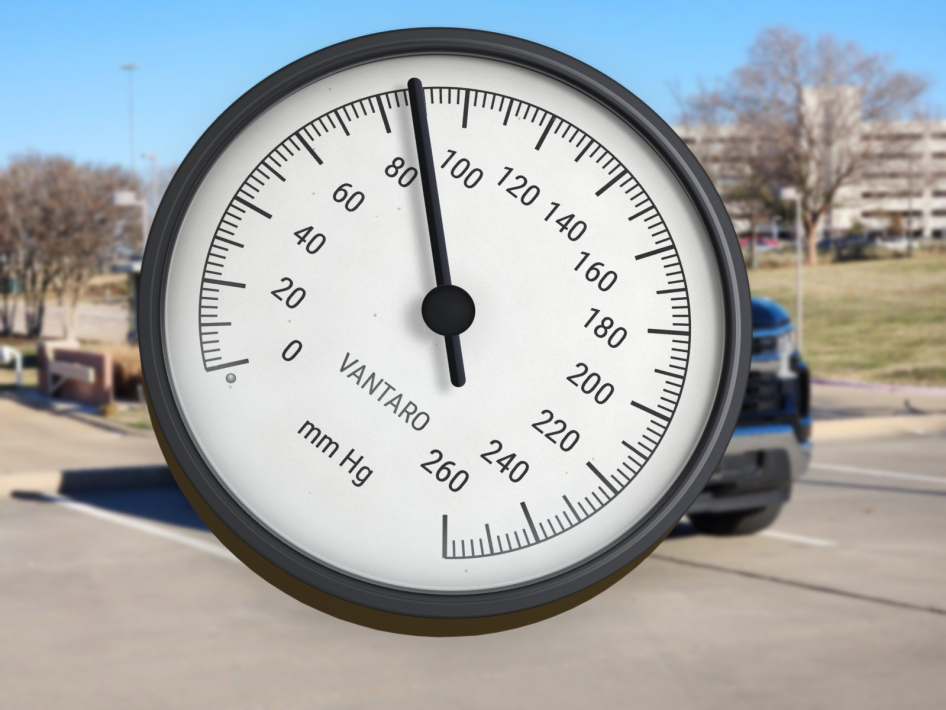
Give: 88 mmHg
